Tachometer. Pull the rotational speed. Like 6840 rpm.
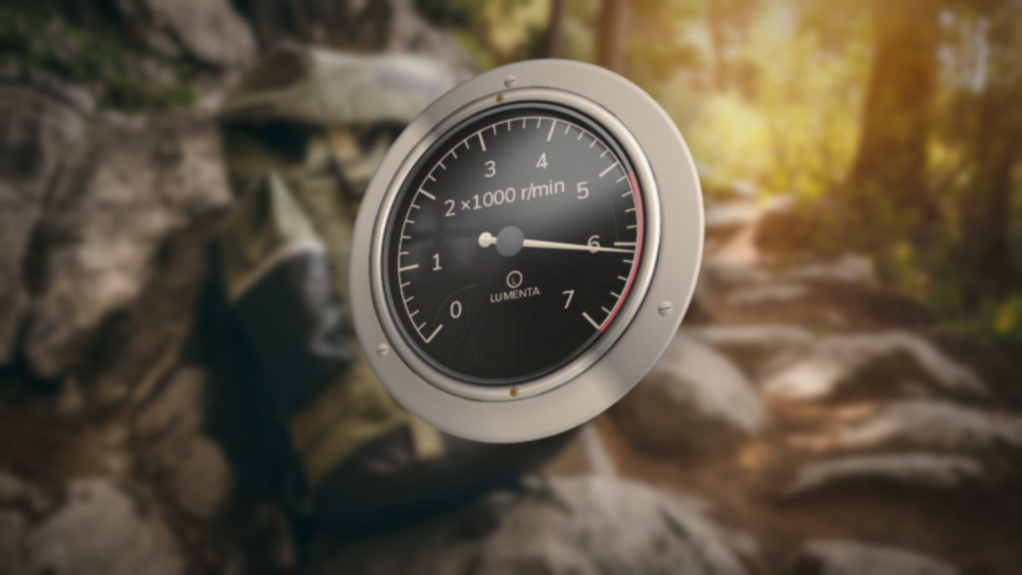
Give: 6100 rpm
